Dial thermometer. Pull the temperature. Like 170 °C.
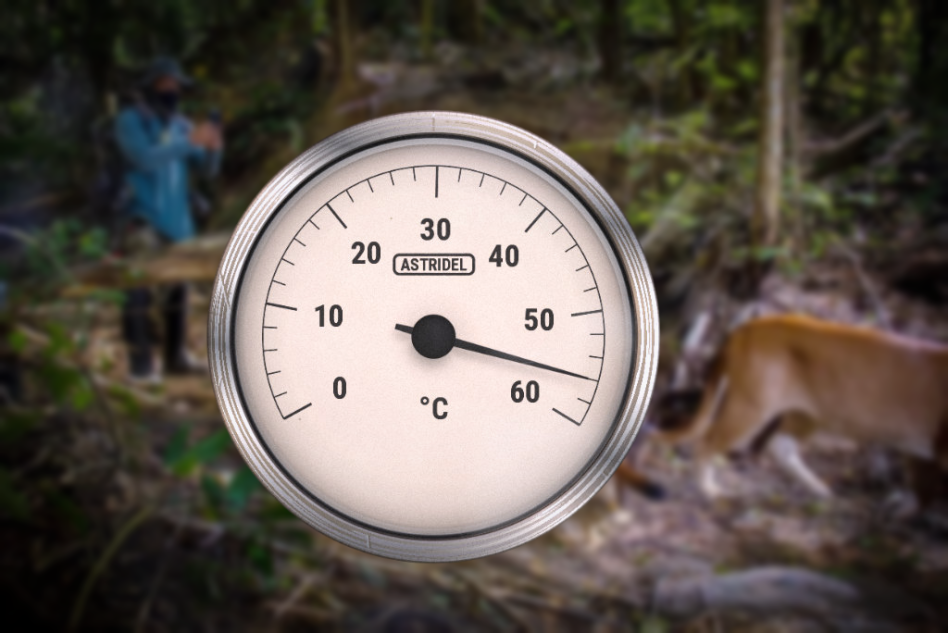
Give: 56 °C
